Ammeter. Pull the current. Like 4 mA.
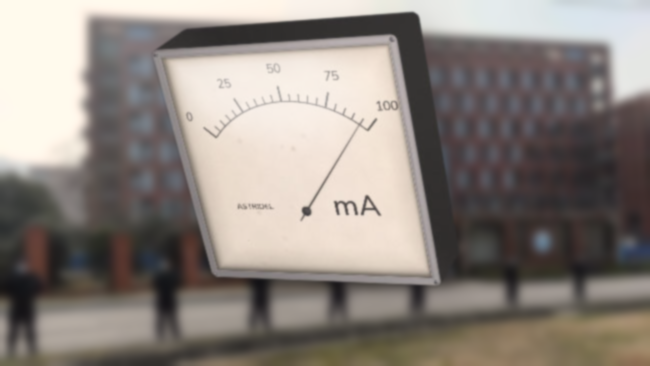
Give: 95 mA
